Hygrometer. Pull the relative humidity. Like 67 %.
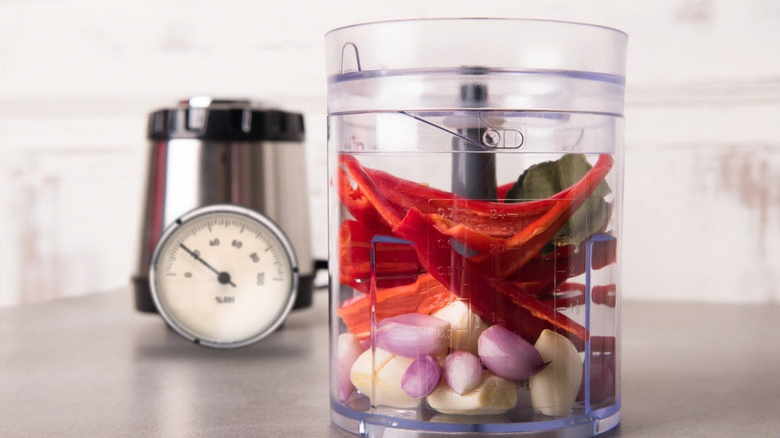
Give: 20 %
